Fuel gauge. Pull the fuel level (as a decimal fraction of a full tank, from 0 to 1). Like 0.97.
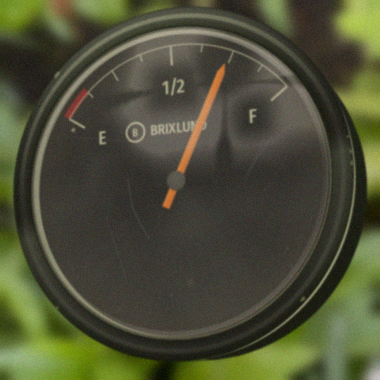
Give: 0.75
